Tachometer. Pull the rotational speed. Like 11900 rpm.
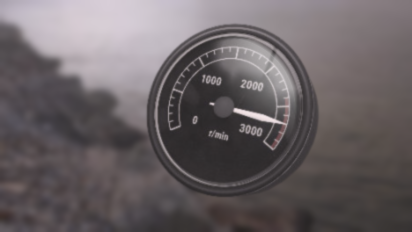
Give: 2700 rpm
